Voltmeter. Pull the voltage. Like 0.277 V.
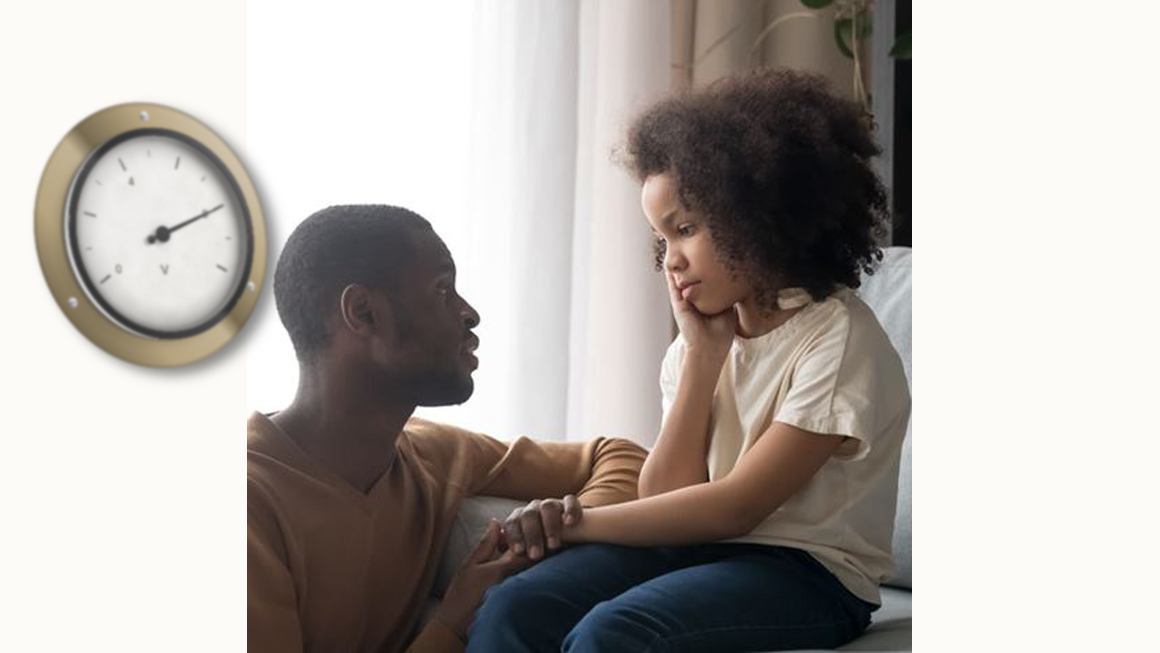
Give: 8 V
